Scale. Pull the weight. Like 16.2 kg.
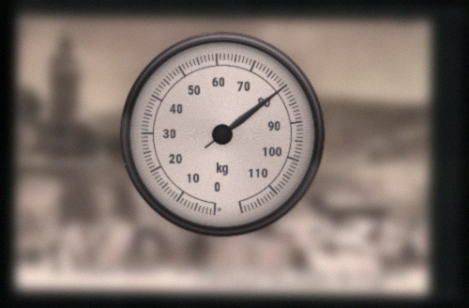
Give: 80 kg
